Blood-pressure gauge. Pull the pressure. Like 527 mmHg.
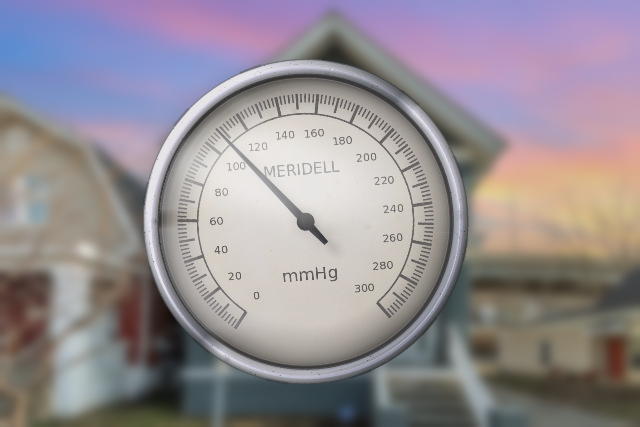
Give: 108 mmHg
